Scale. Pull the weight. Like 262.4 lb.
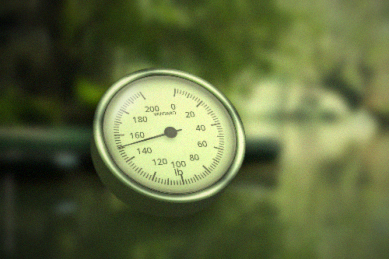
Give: 150 lb
